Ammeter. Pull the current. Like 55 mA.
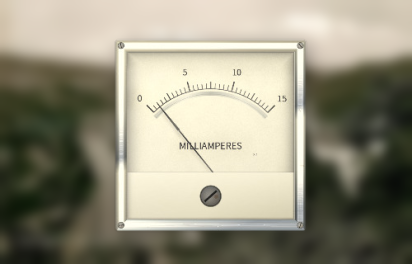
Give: 1 mA
